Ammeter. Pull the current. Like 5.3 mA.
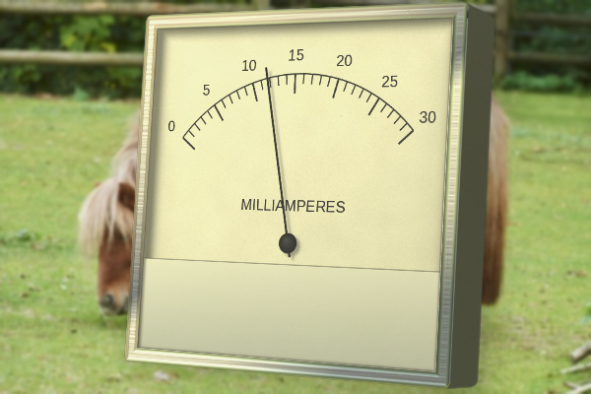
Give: 12 mA
